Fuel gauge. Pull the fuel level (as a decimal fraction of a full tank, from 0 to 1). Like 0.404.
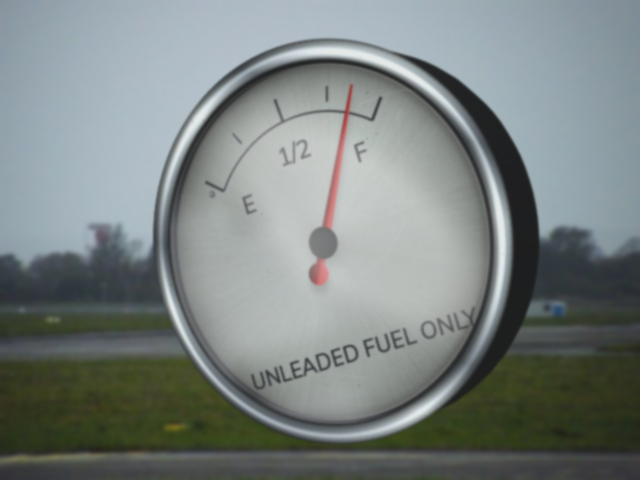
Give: 0.875
